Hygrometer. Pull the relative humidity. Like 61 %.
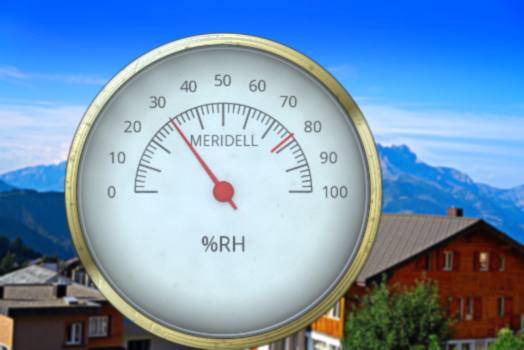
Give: 30 %
